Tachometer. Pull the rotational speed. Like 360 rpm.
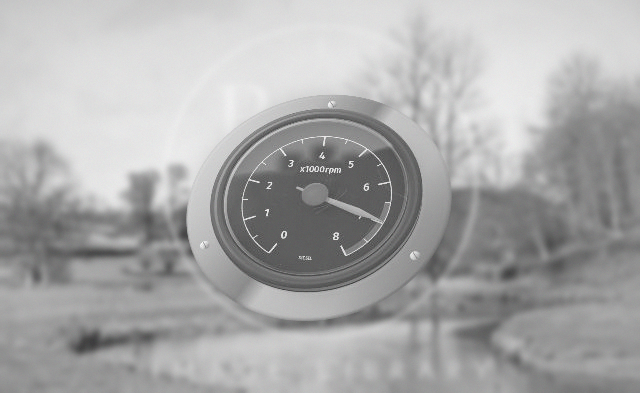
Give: 7000 rpm
